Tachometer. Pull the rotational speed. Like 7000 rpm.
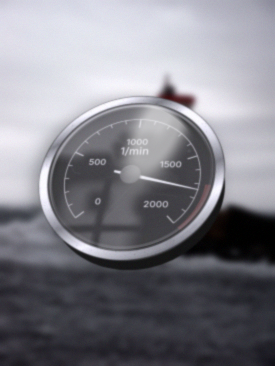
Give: 1750 rpm
